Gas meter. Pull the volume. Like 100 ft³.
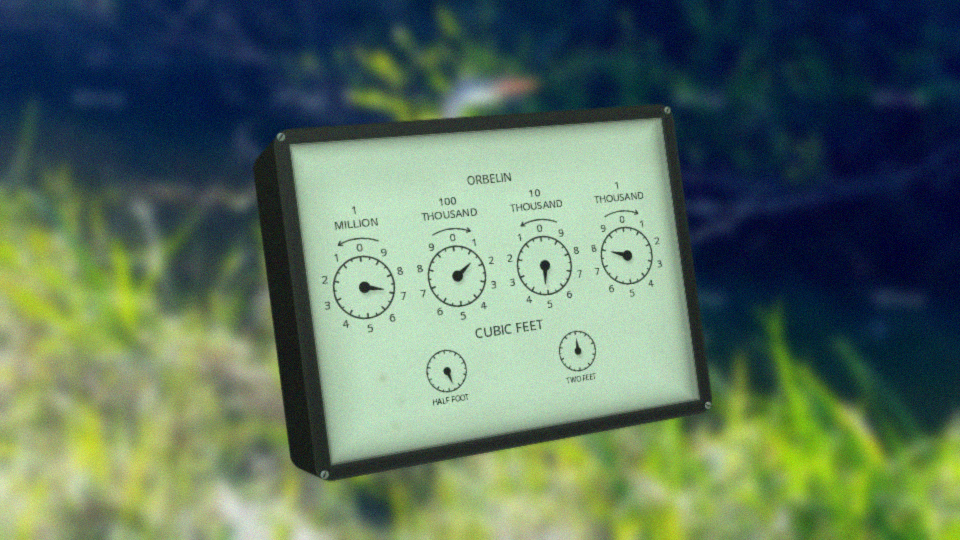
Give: 714800 ft³
